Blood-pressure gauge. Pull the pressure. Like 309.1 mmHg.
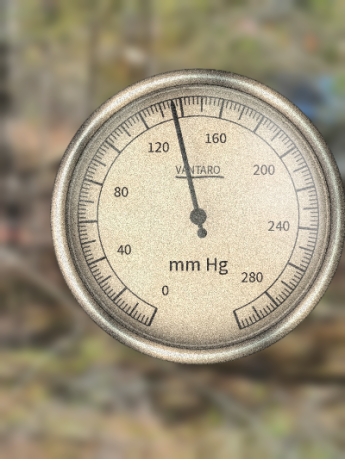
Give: 136 mmHg
